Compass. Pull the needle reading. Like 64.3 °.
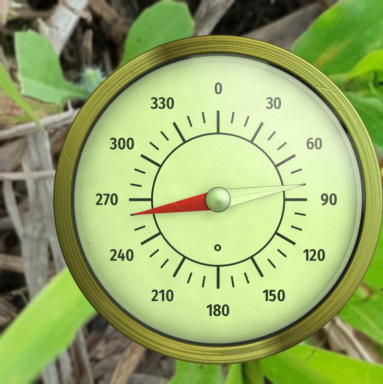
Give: 260 °
